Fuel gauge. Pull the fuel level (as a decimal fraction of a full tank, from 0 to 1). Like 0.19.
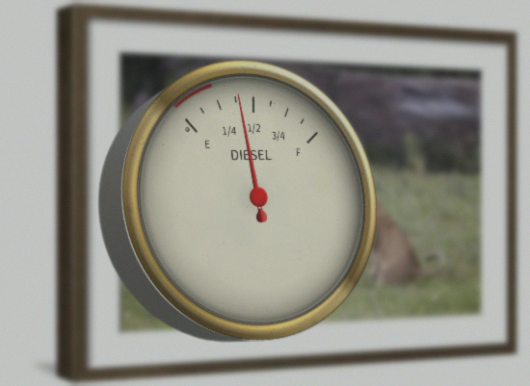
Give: 0.375
